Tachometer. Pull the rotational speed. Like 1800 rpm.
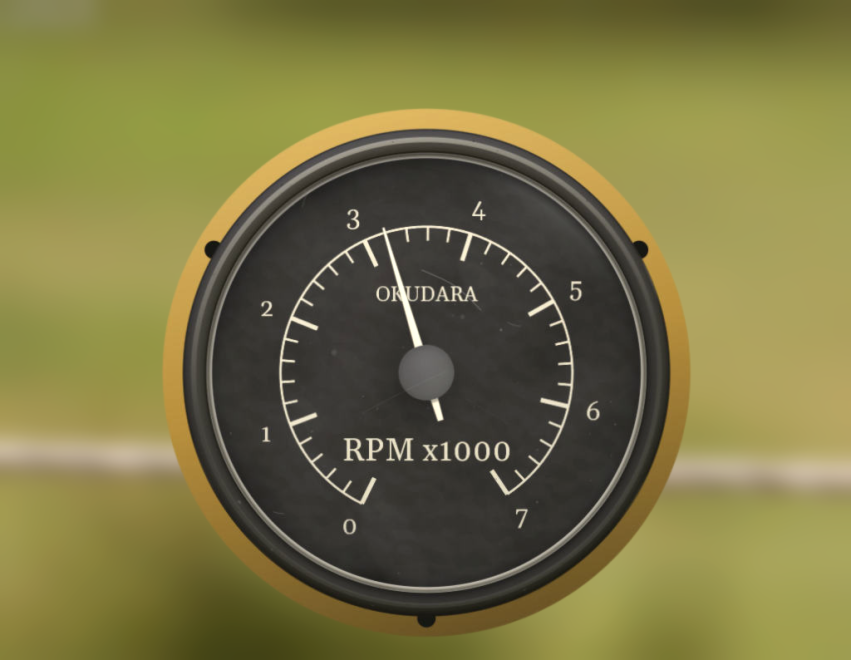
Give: 3200 rpm
